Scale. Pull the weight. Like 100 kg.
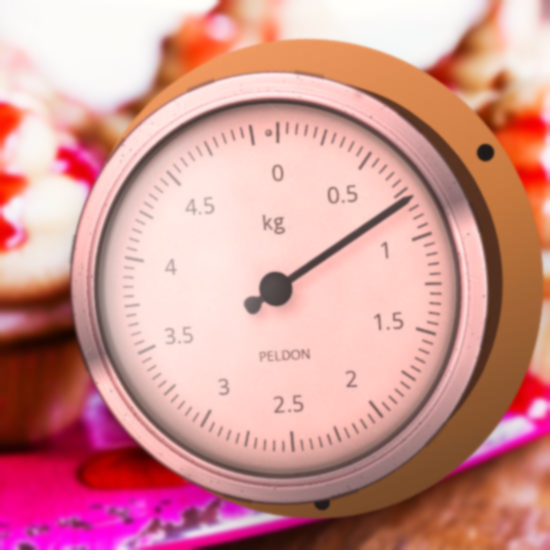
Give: 0.8 kg
